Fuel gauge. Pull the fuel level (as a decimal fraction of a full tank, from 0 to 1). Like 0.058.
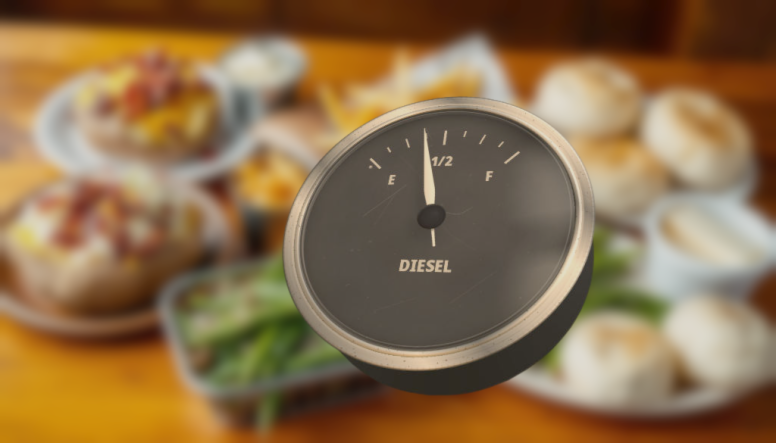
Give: 0.375
